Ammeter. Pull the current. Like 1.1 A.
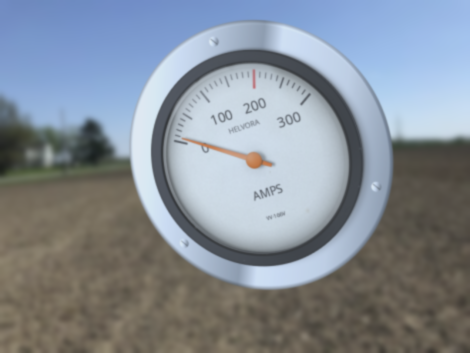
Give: 10 A
